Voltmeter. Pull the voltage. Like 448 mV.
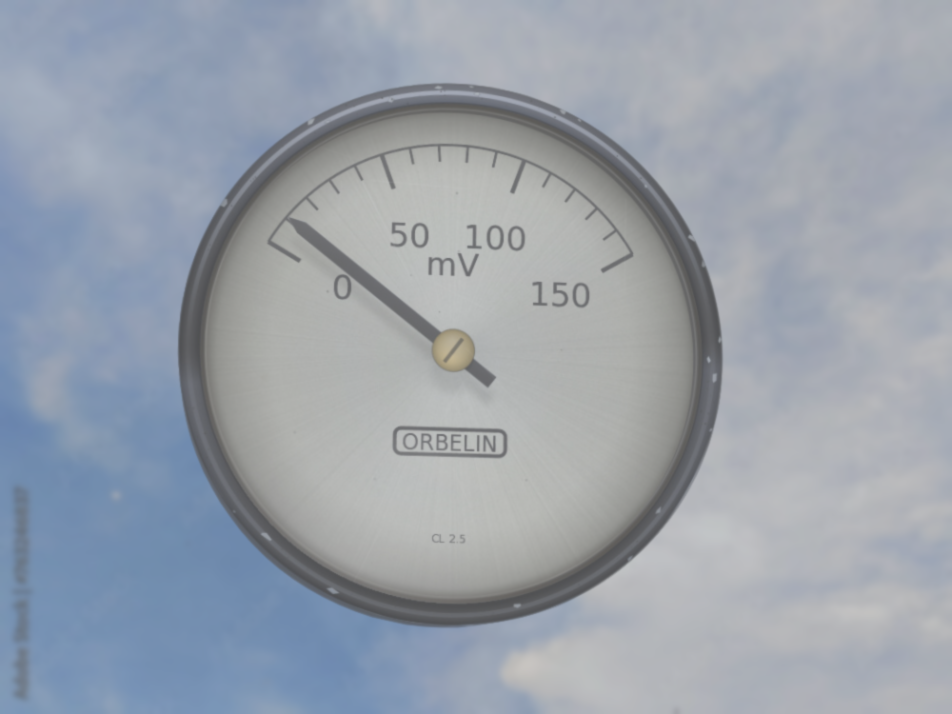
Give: 10 mV
